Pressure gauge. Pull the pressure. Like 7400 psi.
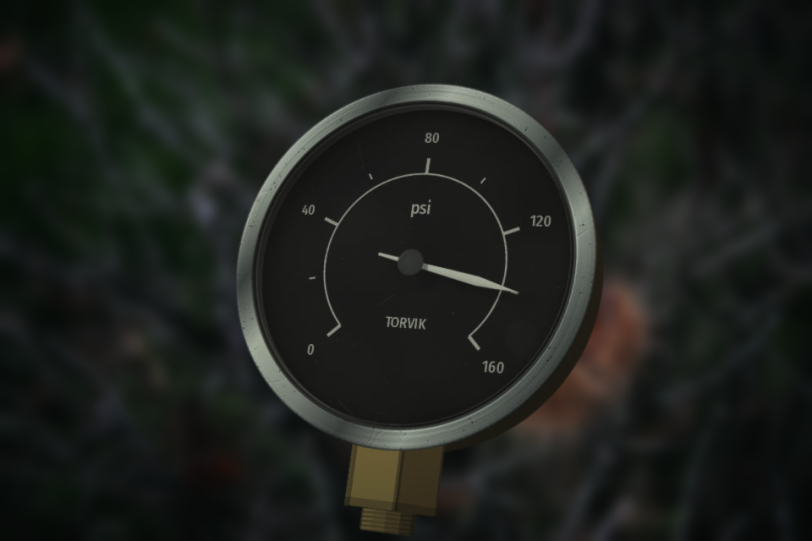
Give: 140 psi
